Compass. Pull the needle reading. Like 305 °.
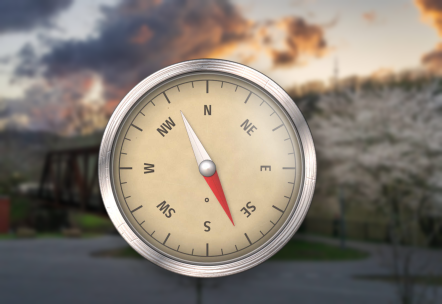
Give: 155 °
